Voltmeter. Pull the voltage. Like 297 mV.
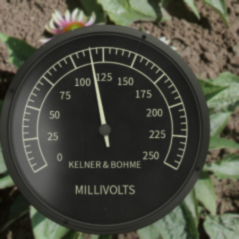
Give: 115 mV
